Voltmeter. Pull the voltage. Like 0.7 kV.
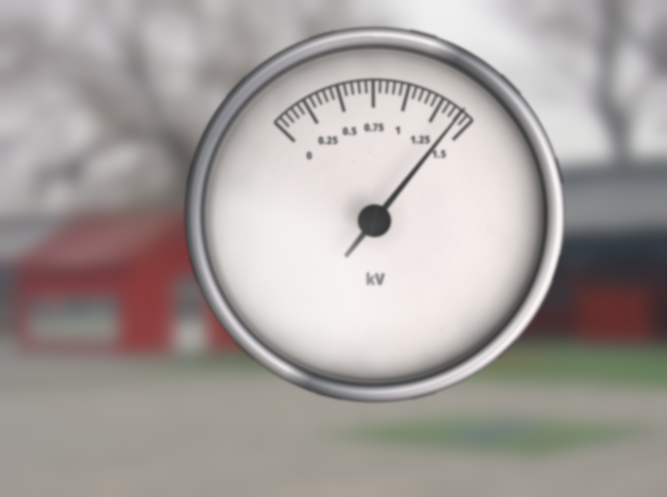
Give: 1.4 kV
